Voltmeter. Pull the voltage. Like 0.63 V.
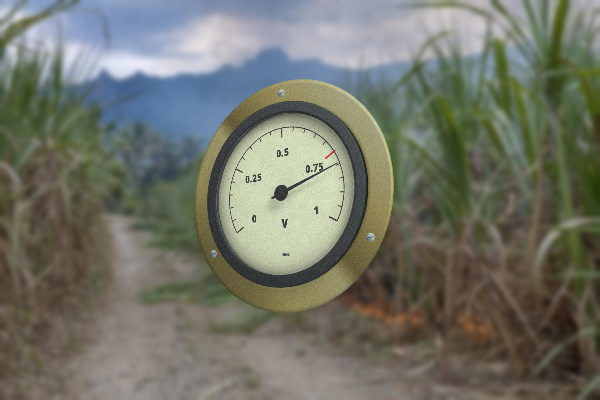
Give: 0.8 V
